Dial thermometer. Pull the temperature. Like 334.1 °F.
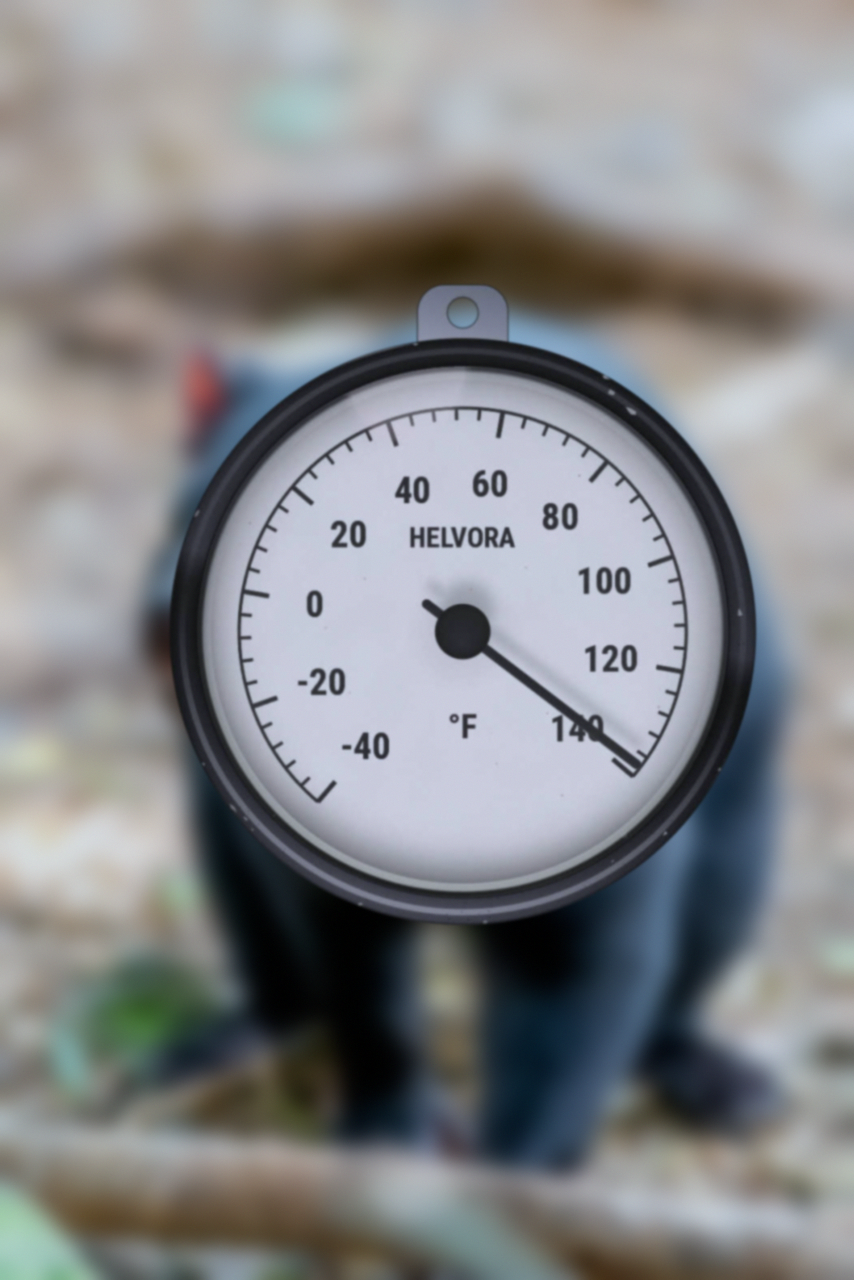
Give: 138 °F
